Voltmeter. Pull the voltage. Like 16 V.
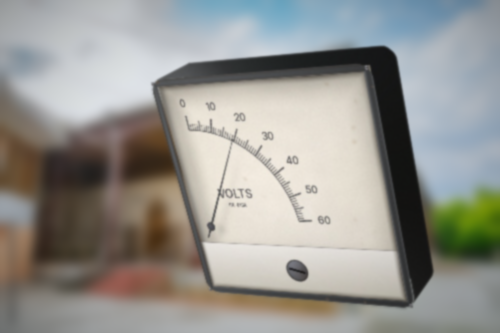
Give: 20 V
